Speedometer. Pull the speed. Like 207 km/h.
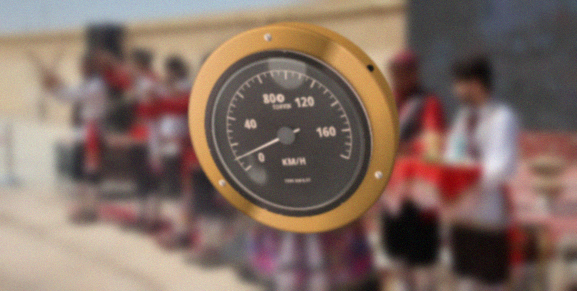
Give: 10 km/h
